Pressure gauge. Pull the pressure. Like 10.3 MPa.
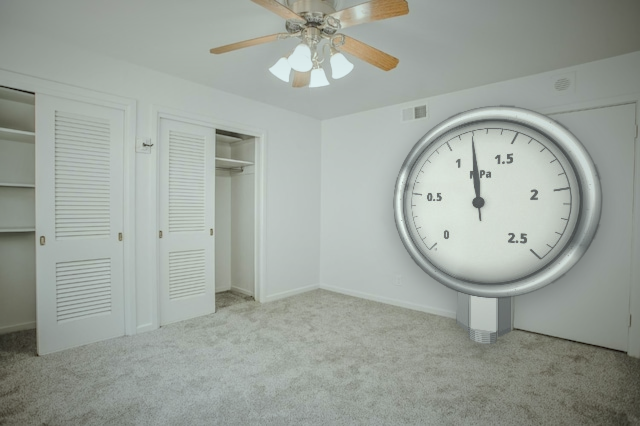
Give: 1.2 MPa
